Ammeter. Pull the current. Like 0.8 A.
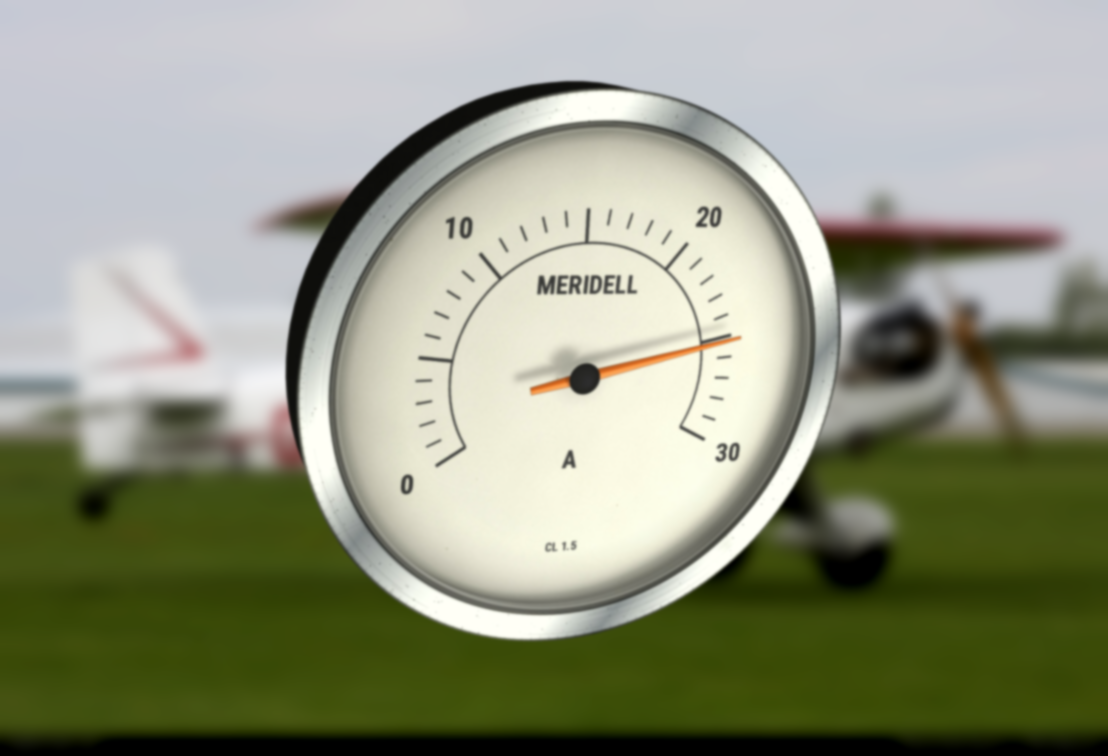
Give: 25 A
